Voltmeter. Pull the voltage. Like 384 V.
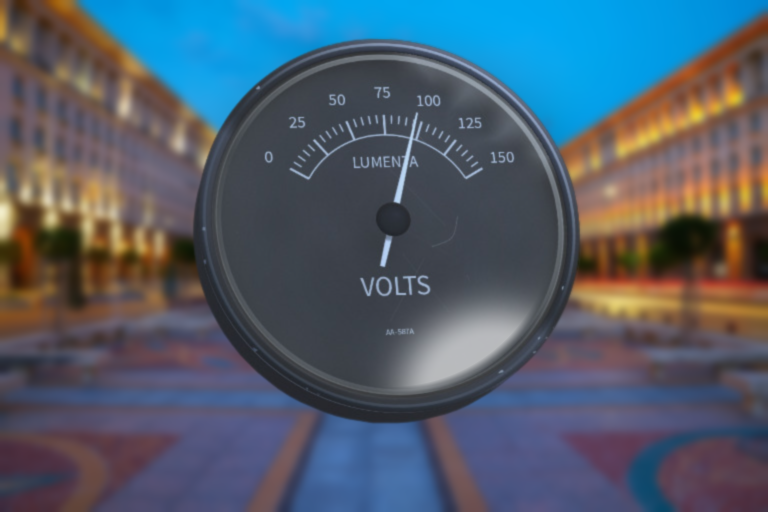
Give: 95 V
